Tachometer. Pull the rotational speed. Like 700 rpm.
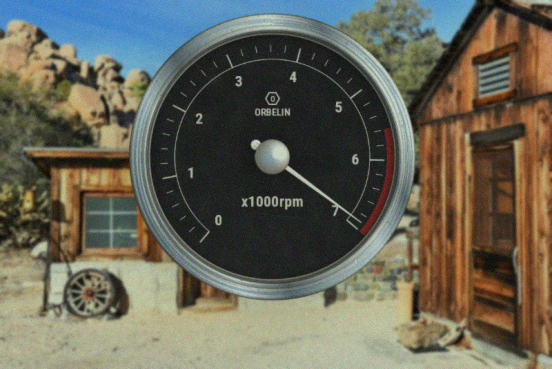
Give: 6900 rpm
